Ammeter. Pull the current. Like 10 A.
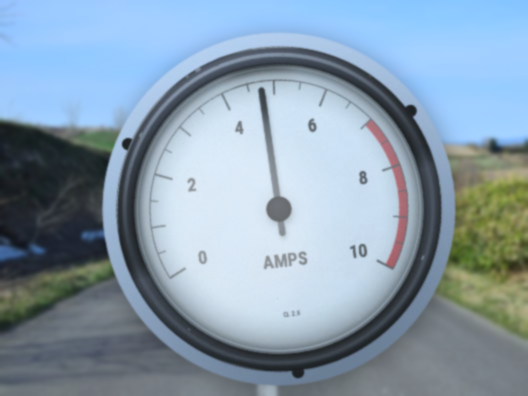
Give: 4.75 A
